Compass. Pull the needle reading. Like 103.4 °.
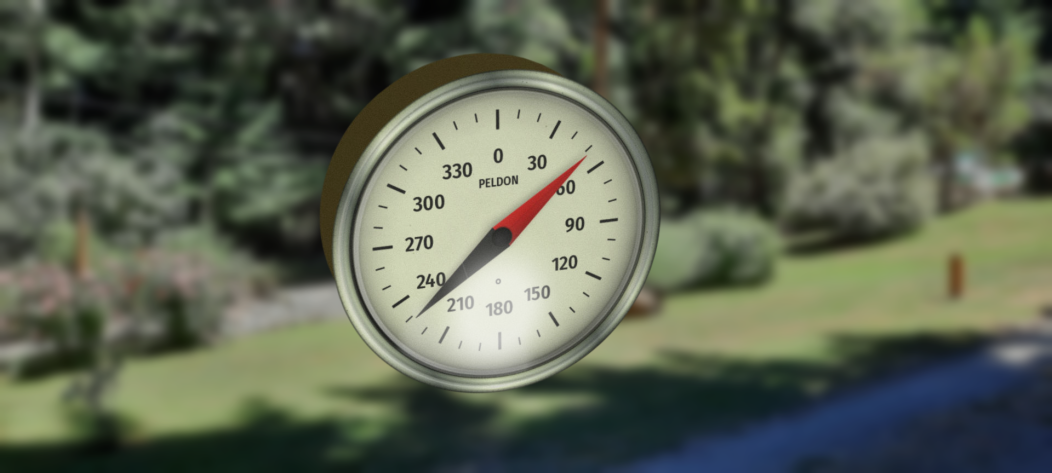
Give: 50 °
